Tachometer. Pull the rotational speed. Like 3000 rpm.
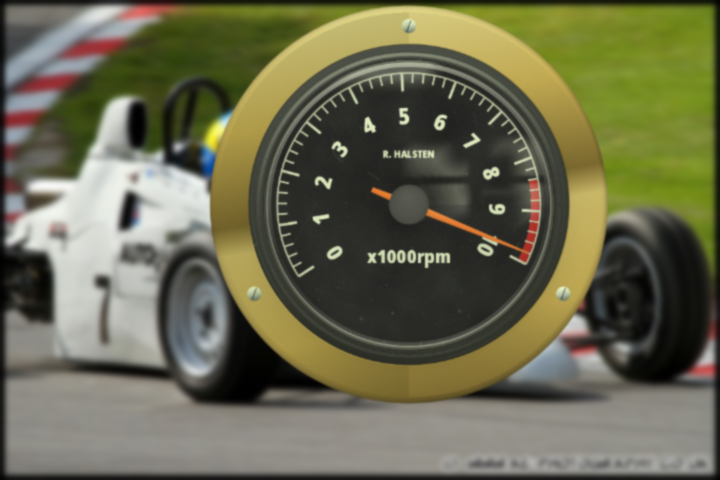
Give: 9800 rpm
